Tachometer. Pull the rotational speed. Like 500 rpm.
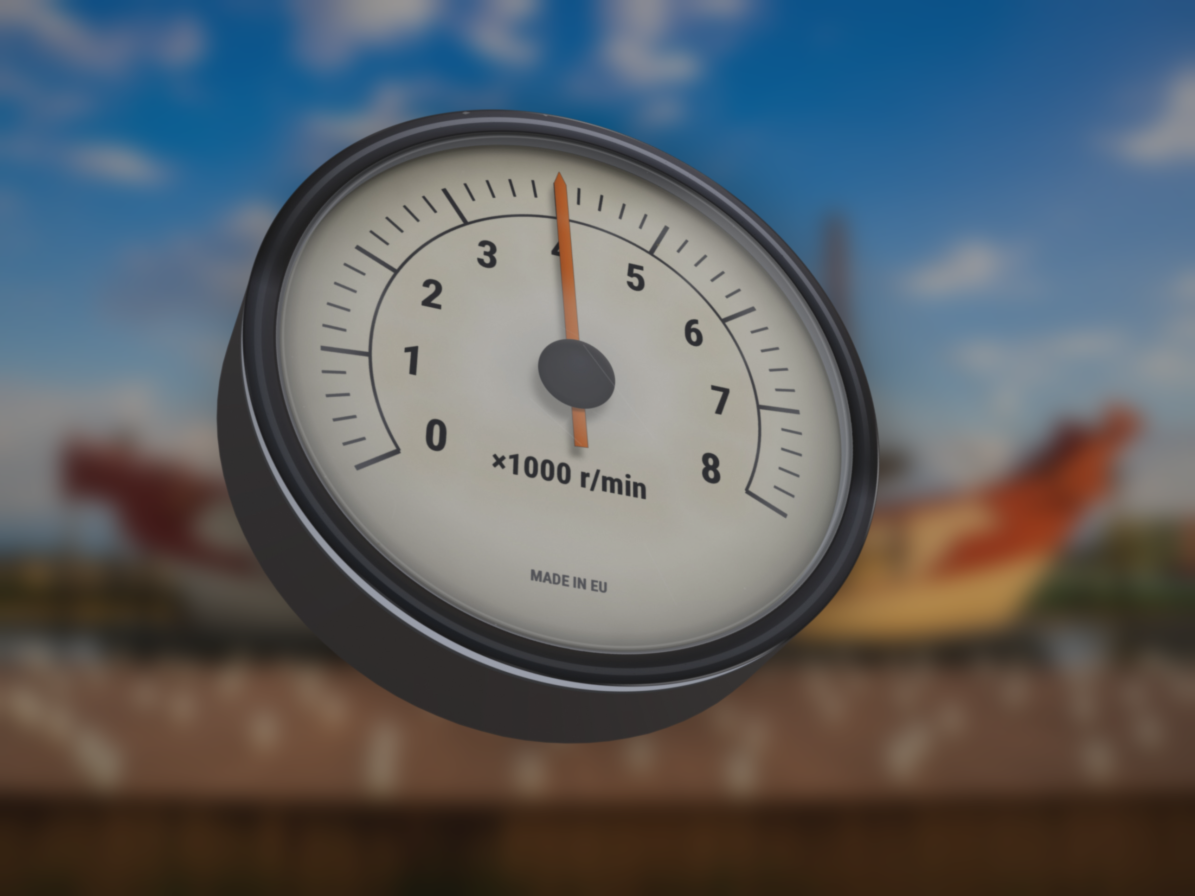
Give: 4000 rpm
